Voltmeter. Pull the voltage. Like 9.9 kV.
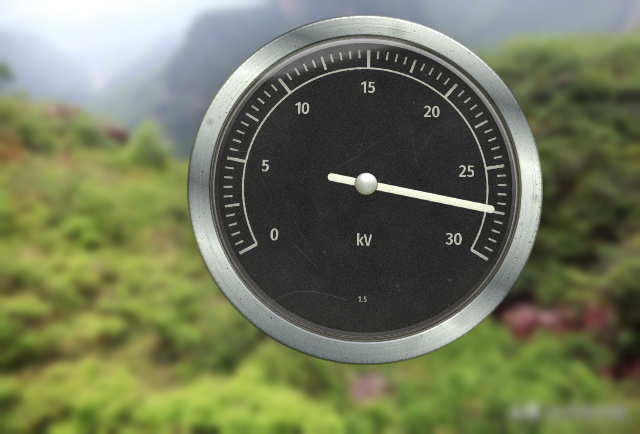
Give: 27.5 kV
